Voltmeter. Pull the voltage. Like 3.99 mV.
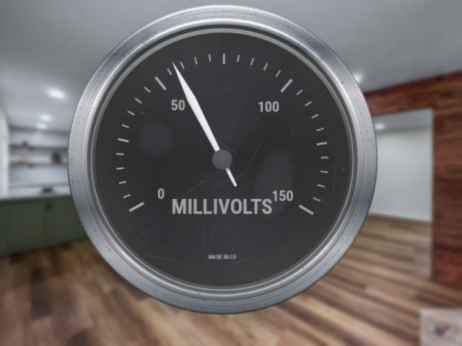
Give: 57.5 mV
